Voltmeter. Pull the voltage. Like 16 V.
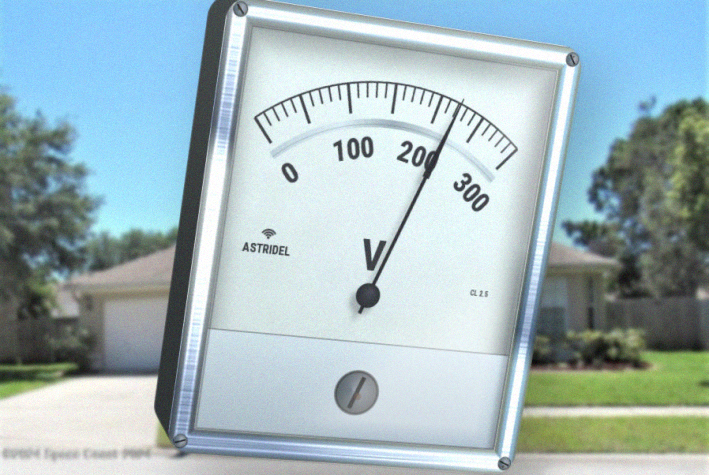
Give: 220 V
